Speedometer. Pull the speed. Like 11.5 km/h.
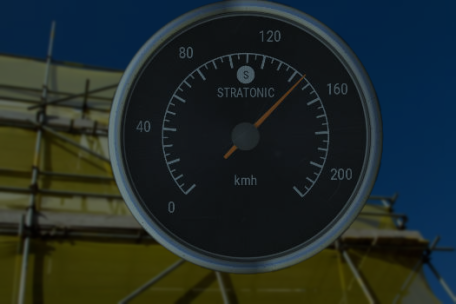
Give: 145 km/h
